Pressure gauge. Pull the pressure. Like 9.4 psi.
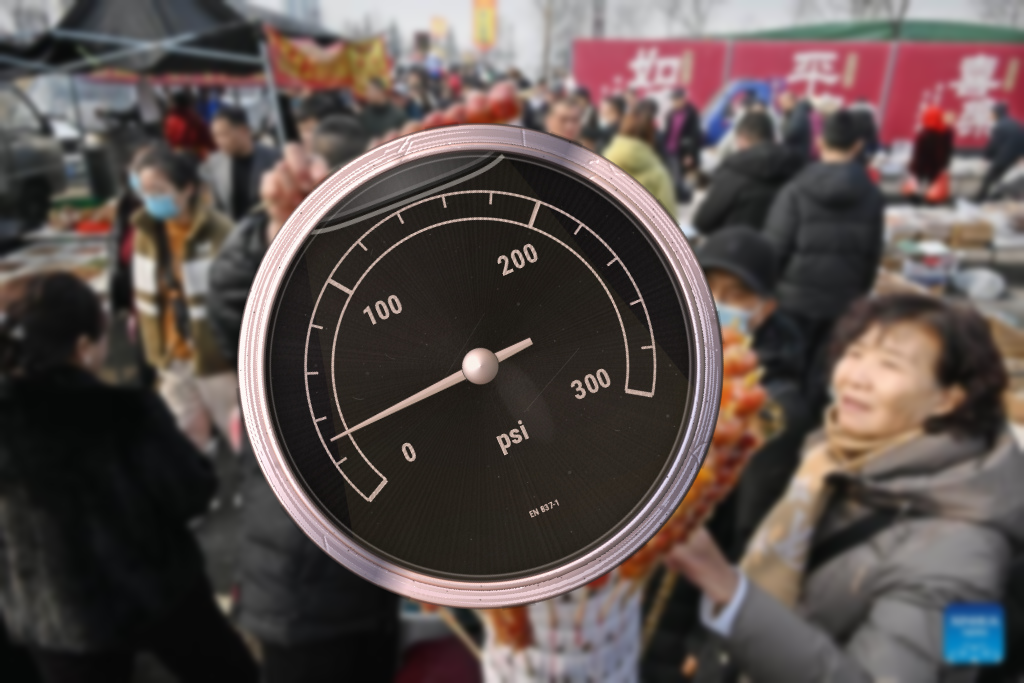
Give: 30 psi
